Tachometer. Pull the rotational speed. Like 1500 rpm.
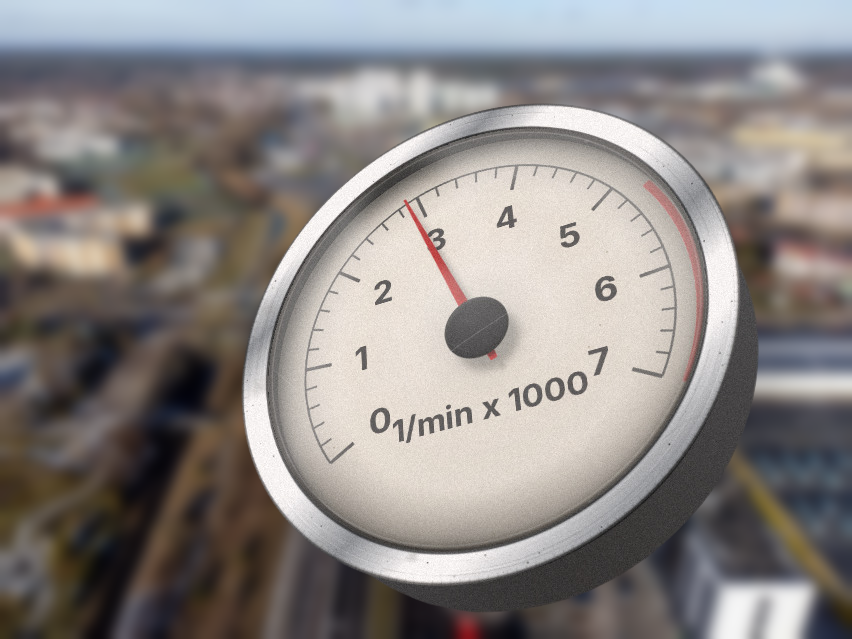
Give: 2900 rpm
